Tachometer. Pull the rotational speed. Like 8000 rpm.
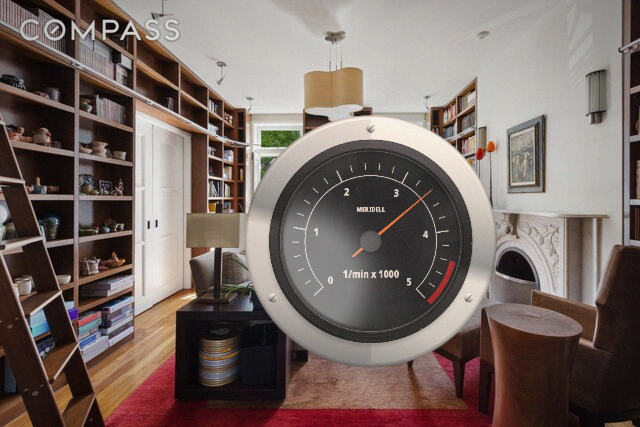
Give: 3400 rpm
